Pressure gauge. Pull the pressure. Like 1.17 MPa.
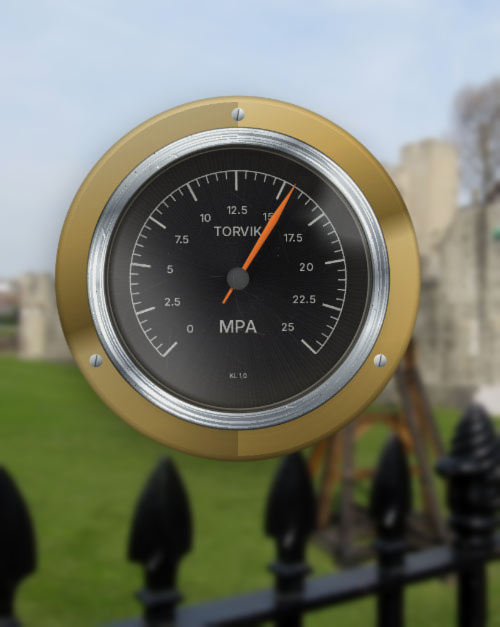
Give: 15.5 MPa
